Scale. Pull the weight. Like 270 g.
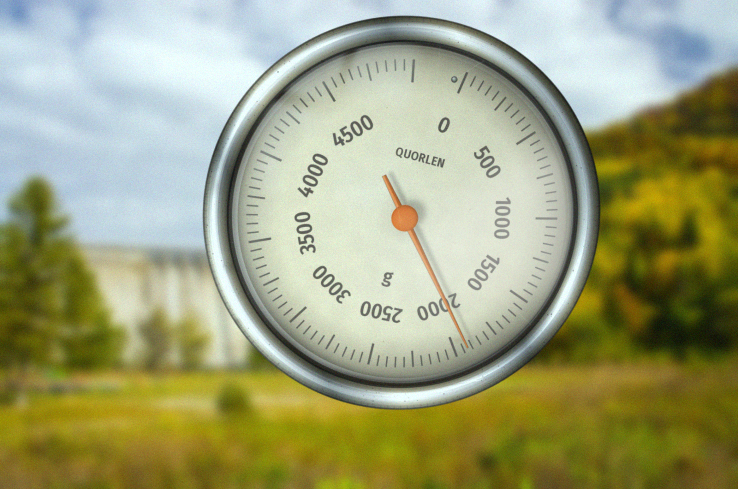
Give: 1925 g
